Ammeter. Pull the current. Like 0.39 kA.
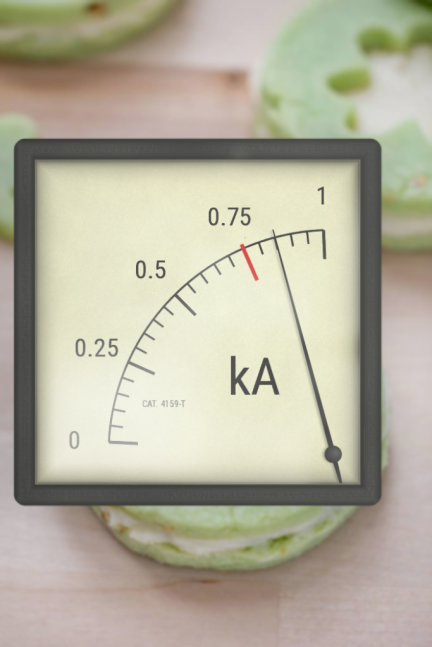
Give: 0.85 kA
